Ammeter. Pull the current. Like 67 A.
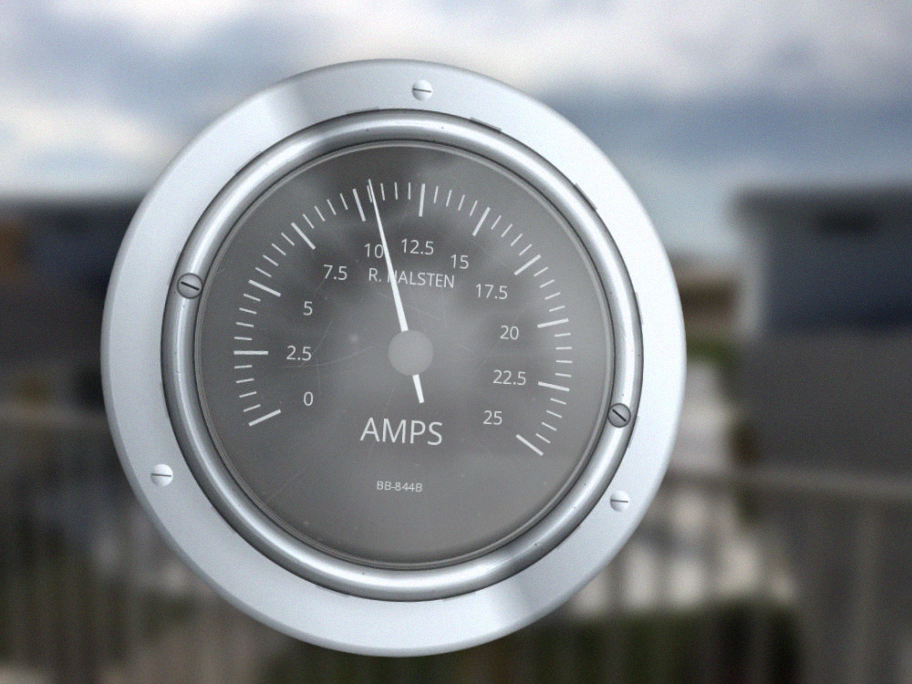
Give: 10.5 A
